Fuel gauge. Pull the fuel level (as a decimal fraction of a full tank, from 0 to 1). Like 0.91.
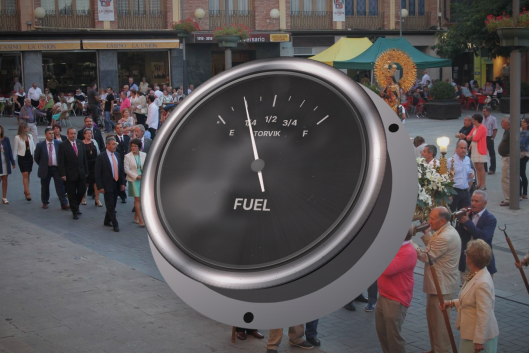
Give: 0.25
